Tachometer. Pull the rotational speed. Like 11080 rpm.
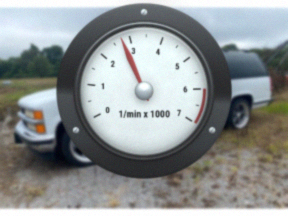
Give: 2750 rpm
